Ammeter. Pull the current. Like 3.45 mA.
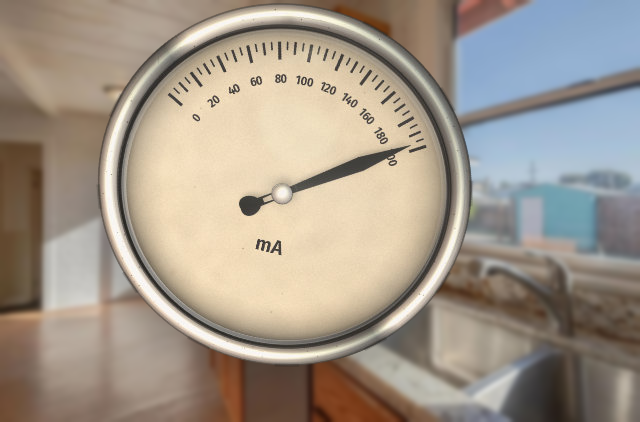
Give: 195 mA
